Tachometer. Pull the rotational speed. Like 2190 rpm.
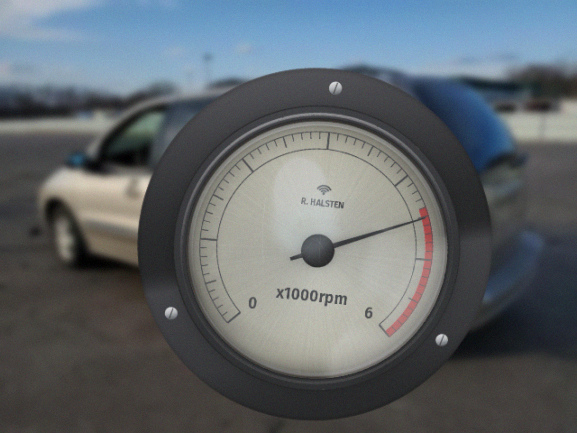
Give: 4500 rpm
